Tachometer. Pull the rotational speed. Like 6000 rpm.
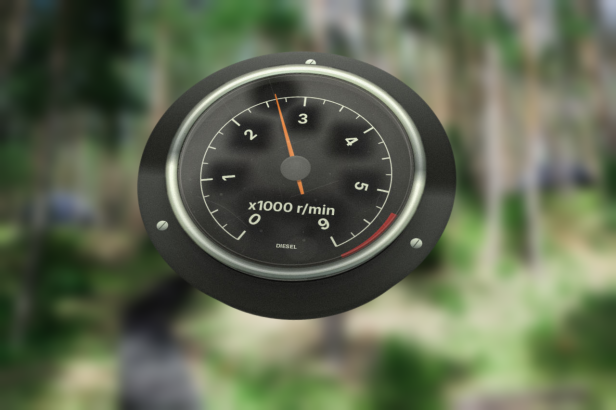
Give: 2625 rpm
